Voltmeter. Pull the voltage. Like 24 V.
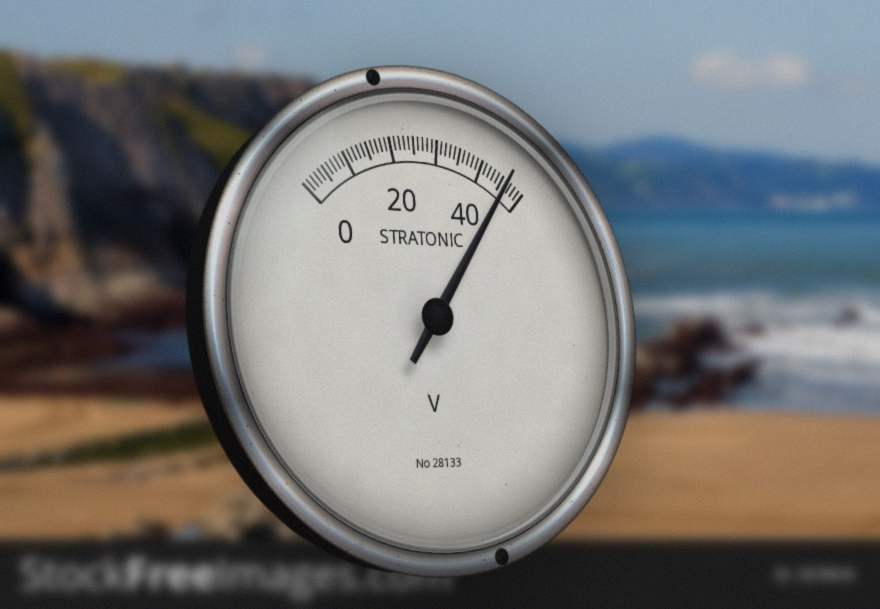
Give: 45 V
